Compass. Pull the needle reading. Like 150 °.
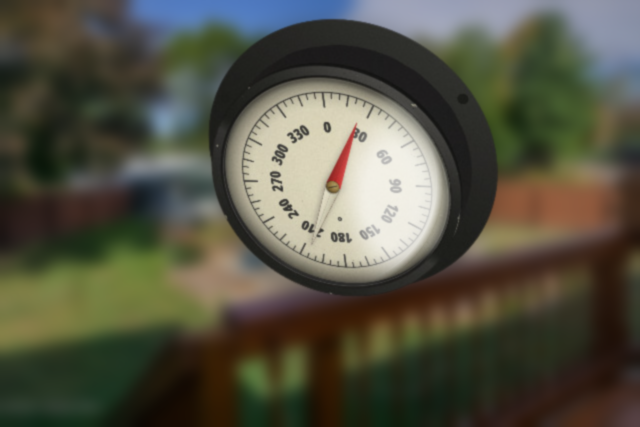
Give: 25 °
